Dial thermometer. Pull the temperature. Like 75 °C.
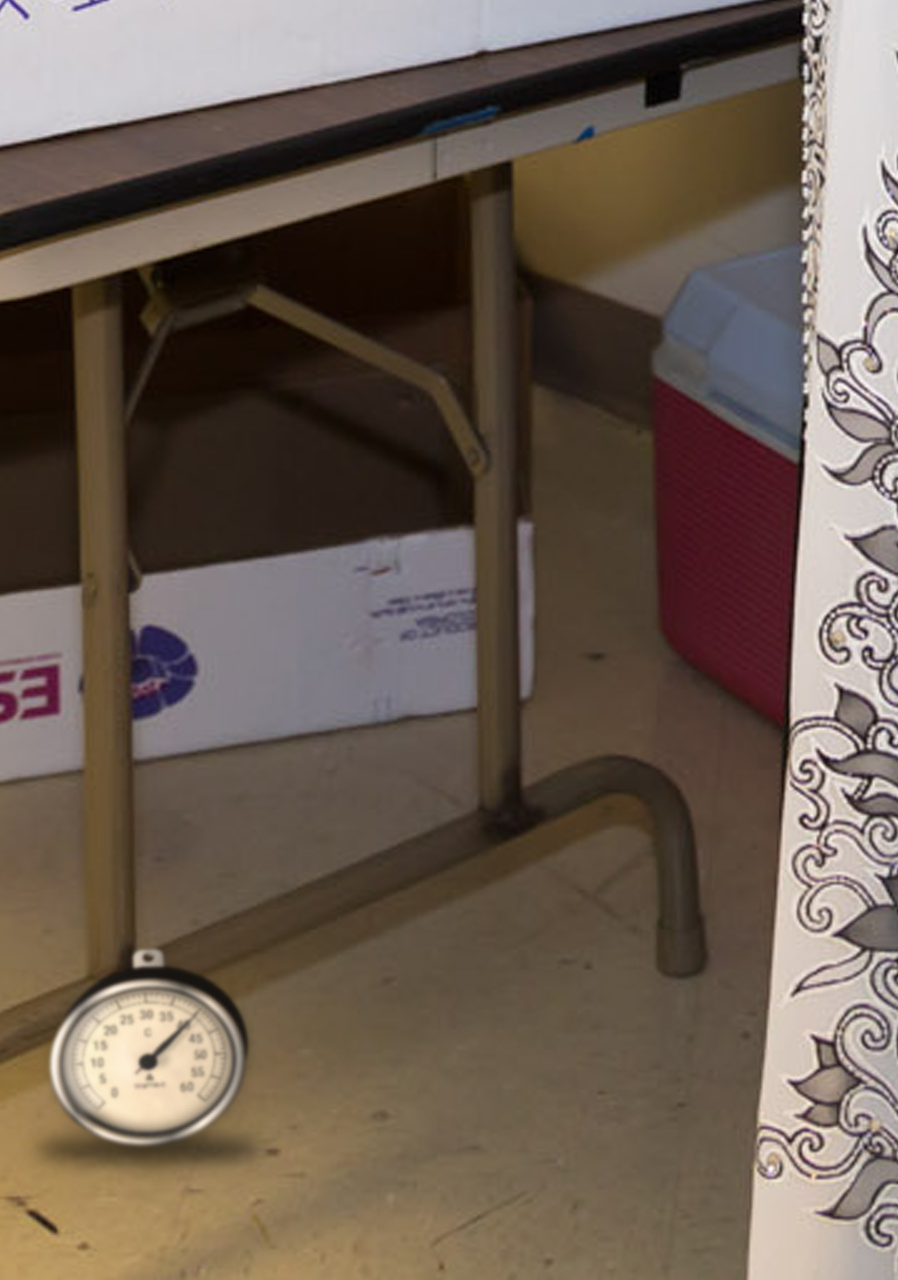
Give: 40 °C
